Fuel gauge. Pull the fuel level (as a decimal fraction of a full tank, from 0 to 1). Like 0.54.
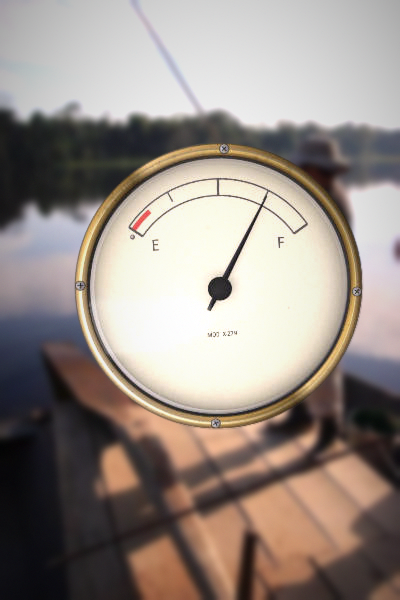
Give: 0.75
